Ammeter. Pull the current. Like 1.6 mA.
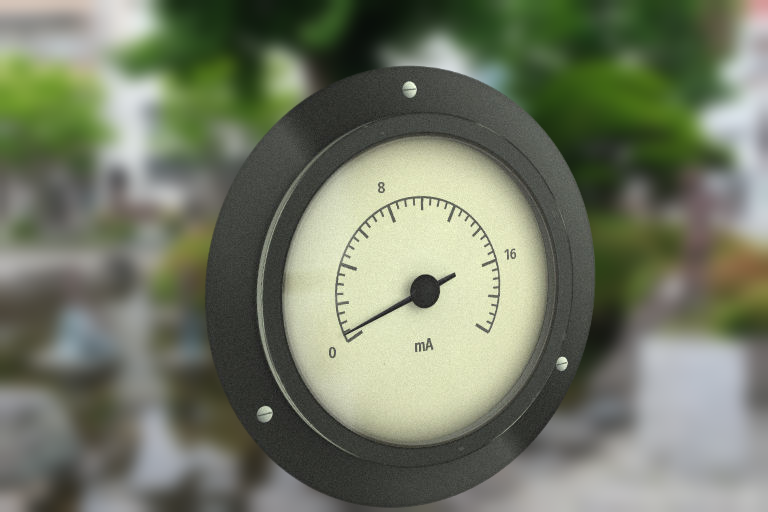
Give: 0.5 mA
